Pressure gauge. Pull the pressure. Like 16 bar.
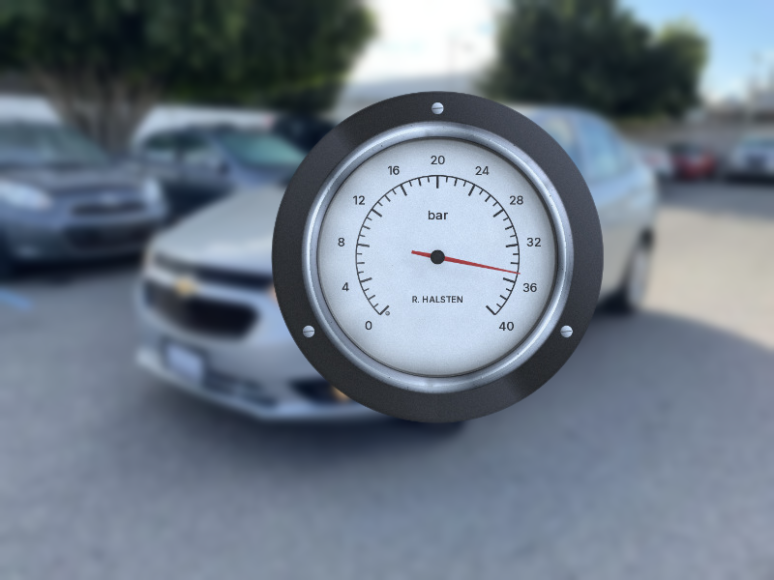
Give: 35 bar
